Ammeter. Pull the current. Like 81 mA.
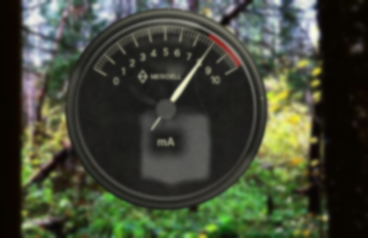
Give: 8 mA
